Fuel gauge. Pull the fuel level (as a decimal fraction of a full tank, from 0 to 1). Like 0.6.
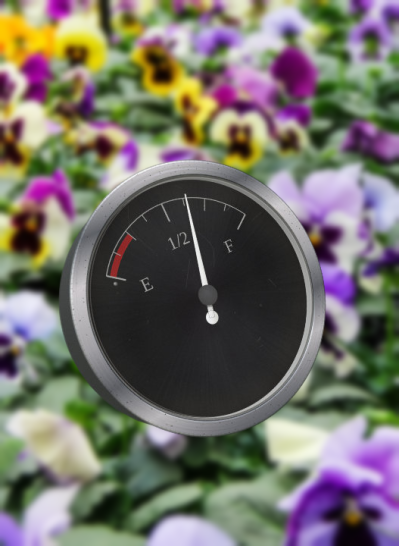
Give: 0.625
